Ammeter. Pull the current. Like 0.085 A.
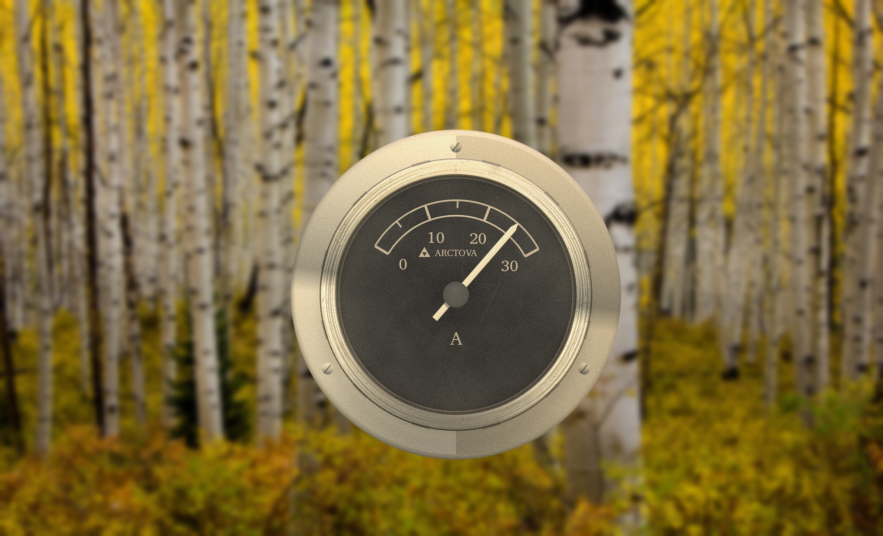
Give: 25 A
